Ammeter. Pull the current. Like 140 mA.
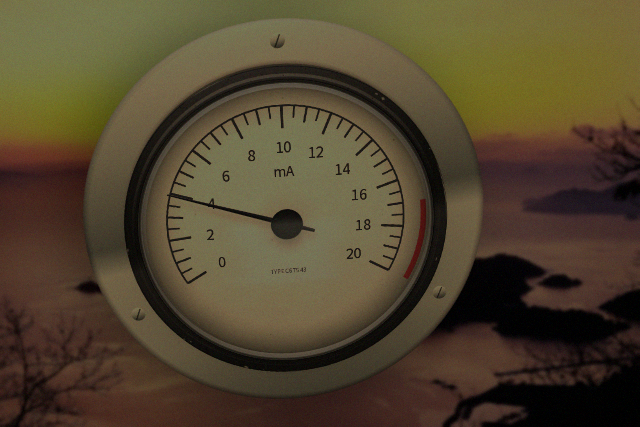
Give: 4 mA
